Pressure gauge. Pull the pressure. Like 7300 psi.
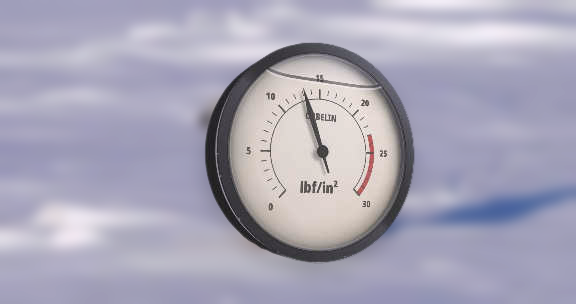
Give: 13 psi
